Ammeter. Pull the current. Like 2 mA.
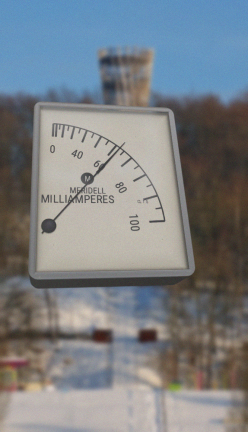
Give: 62.5 mA
